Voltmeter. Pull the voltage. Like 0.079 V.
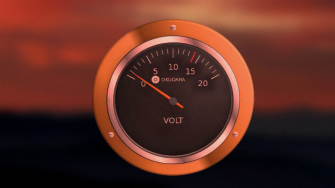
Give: 1 V
